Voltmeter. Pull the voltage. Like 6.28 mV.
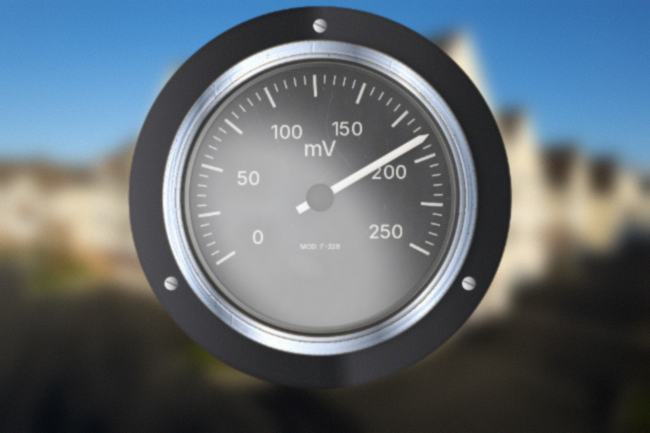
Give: 190 mV
